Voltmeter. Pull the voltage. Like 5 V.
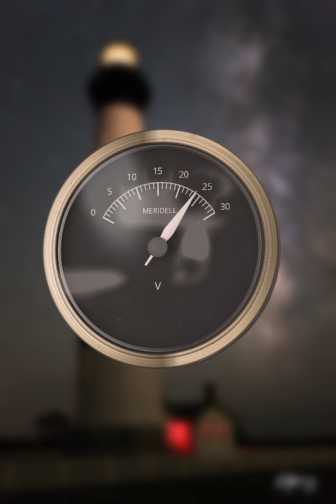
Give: 24 V
